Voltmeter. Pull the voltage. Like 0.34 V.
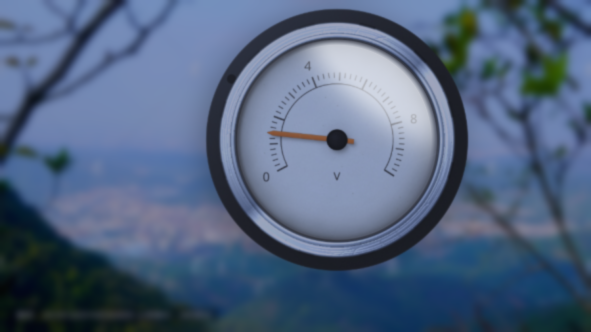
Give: 1.4 V
